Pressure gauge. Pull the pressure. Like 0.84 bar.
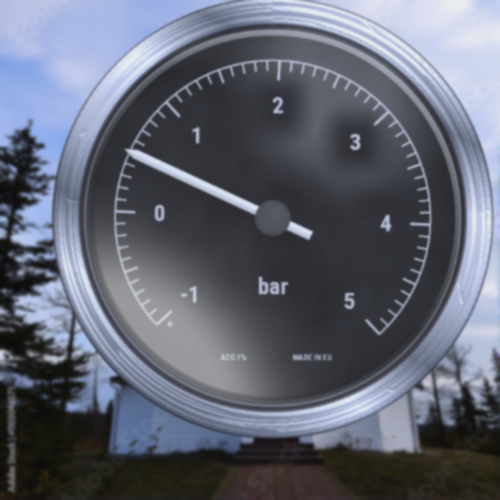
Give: 0.5 bar
